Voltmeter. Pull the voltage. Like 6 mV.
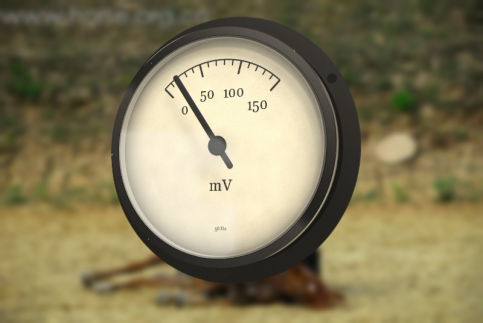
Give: 20 mV
